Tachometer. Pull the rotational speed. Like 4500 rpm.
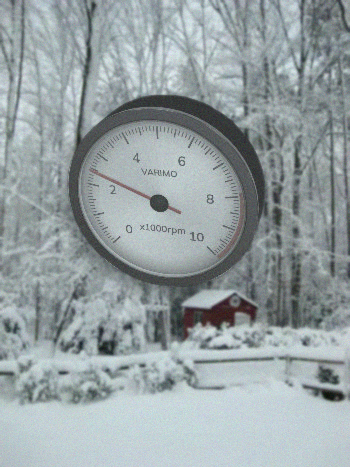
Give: 2500 rpm
